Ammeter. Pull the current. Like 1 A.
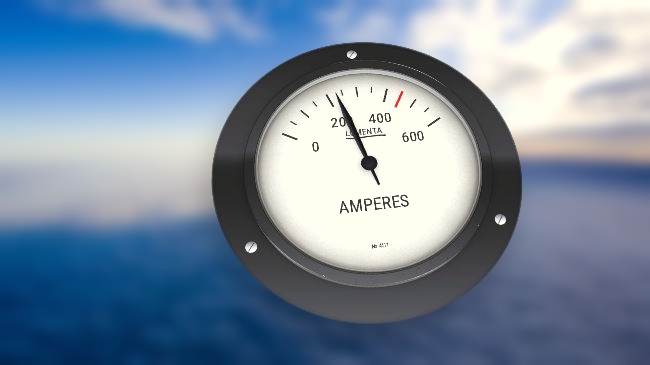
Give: 225 A
